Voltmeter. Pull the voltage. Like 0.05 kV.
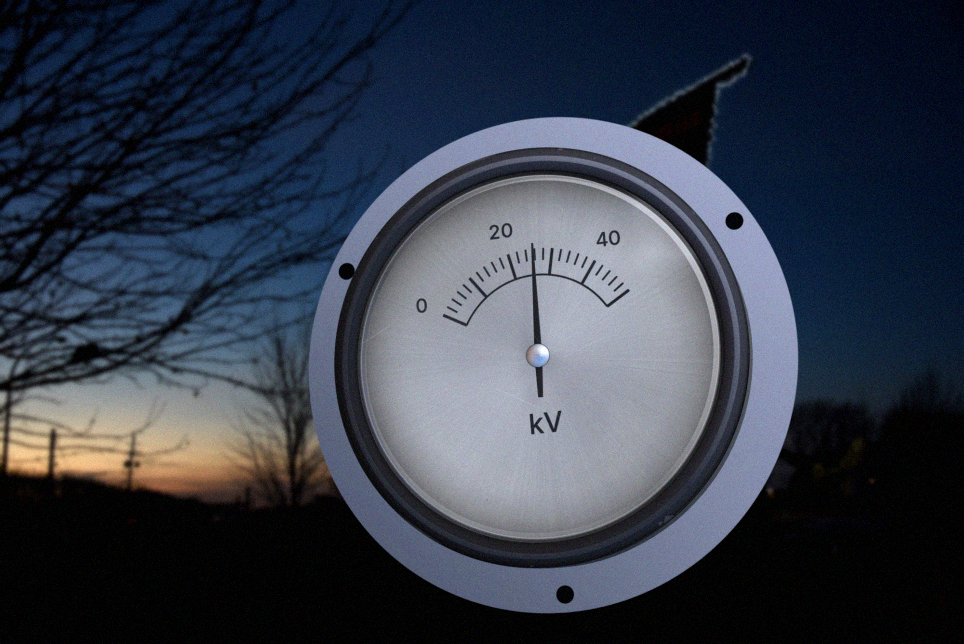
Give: 26 kV
